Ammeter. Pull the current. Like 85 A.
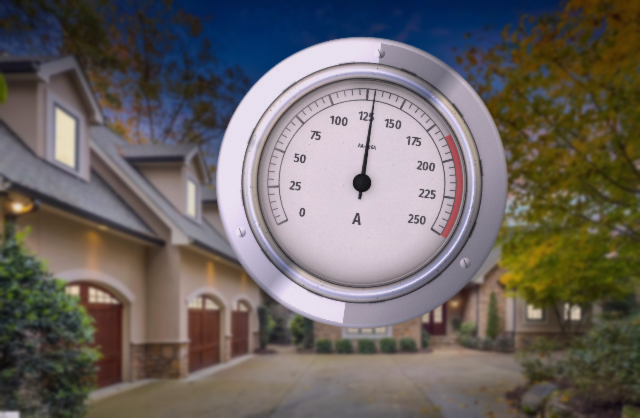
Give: 130 A
